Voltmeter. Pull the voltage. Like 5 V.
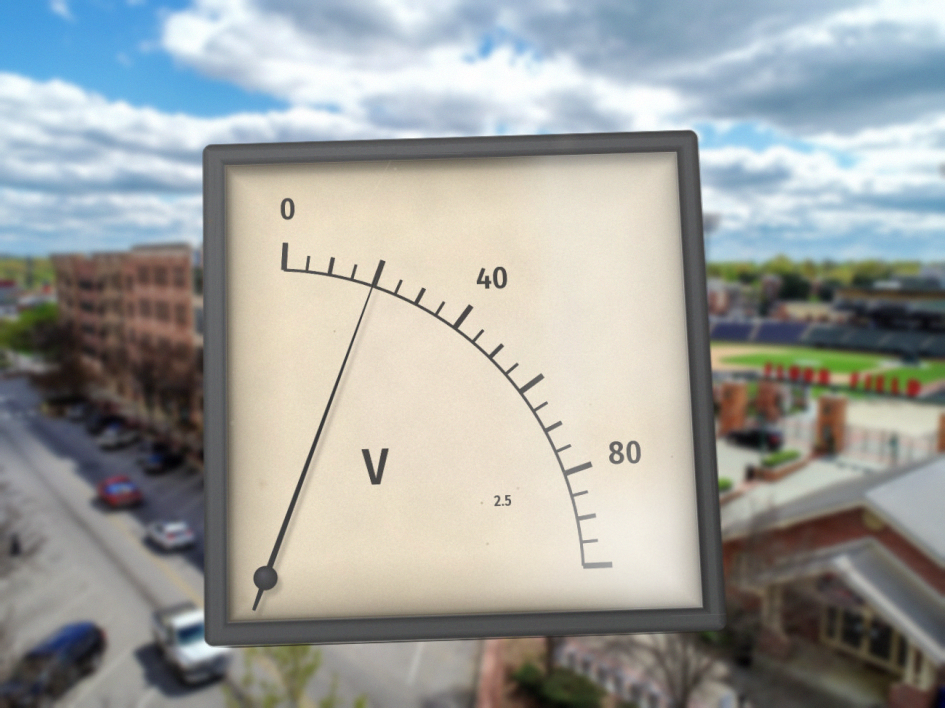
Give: 20 V
